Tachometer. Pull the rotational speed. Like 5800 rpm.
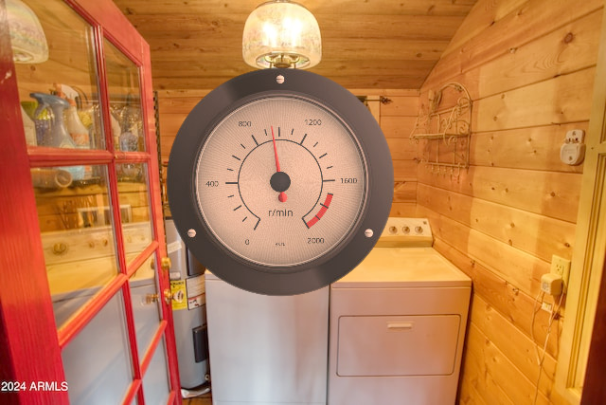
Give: 950 rpm
